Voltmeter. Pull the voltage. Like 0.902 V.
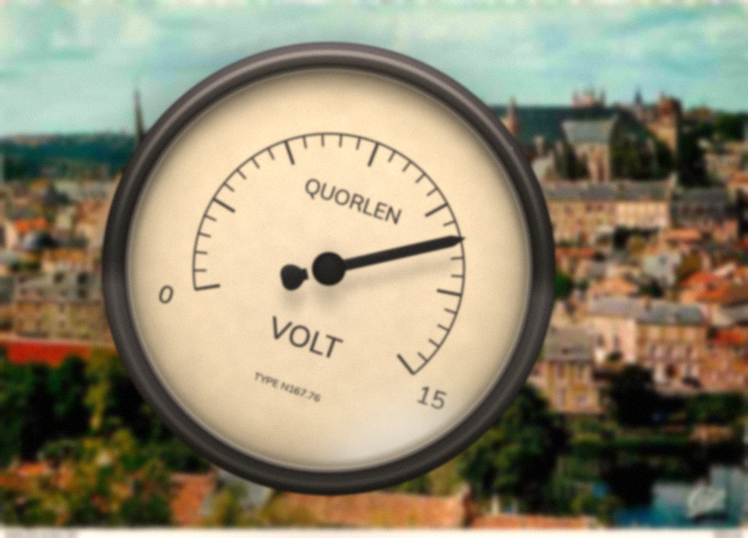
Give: 11 V
